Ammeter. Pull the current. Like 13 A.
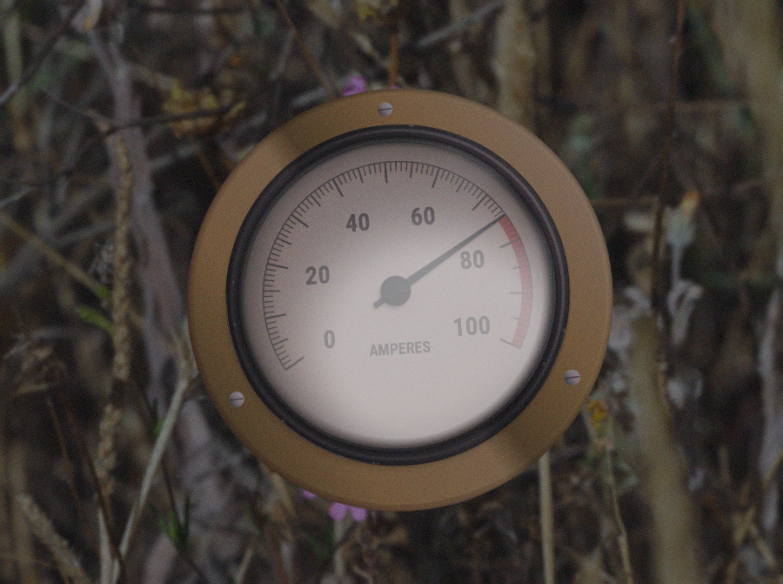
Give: 75 A
